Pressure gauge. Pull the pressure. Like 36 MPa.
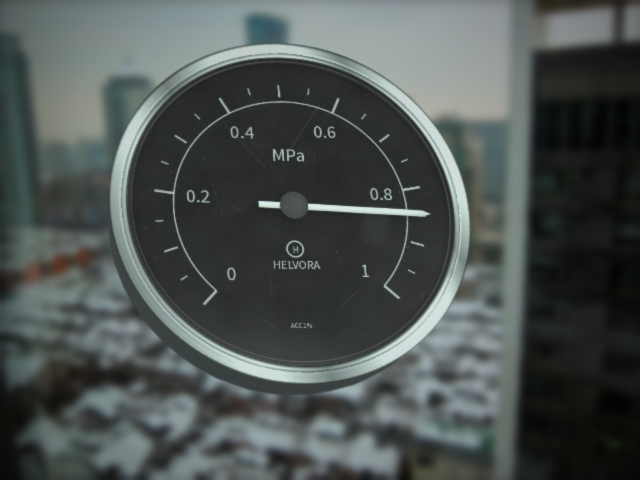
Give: 0.85 MPa
